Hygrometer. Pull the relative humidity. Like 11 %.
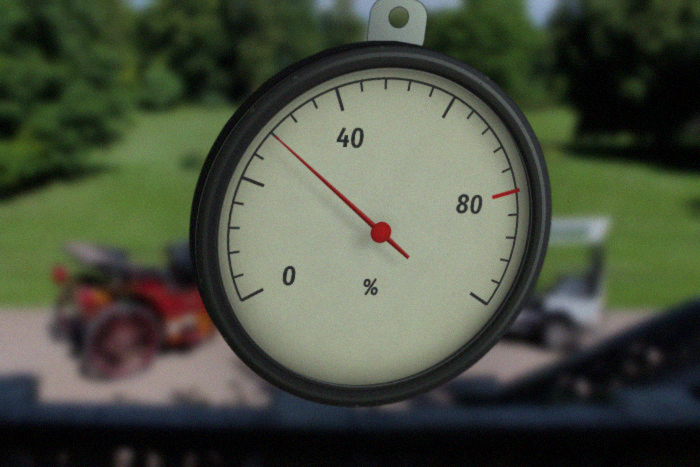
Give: 28 %
